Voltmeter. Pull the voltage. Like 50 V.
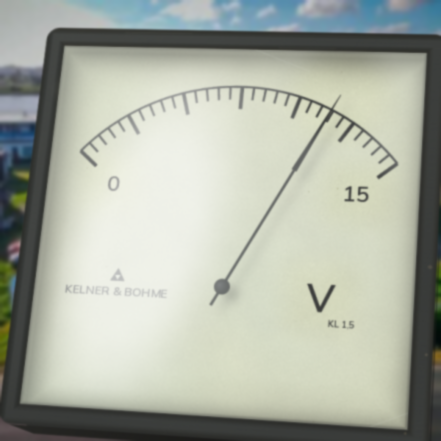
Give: 11.5 V
